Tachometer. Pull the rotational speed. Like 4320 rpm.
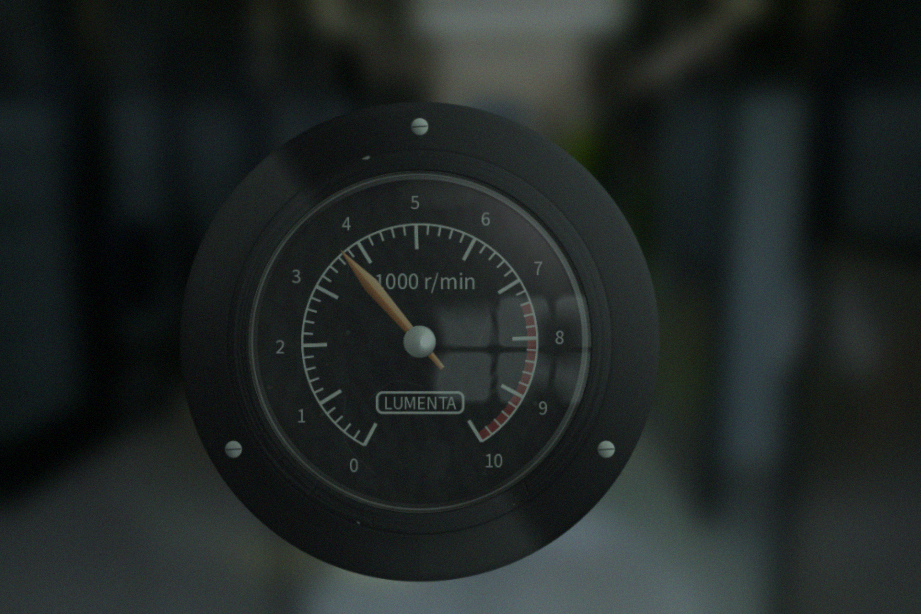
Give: 3700 rpm
